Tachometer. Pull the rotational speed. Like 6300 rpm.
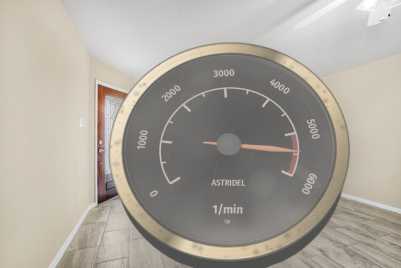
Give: 5500 rpm
